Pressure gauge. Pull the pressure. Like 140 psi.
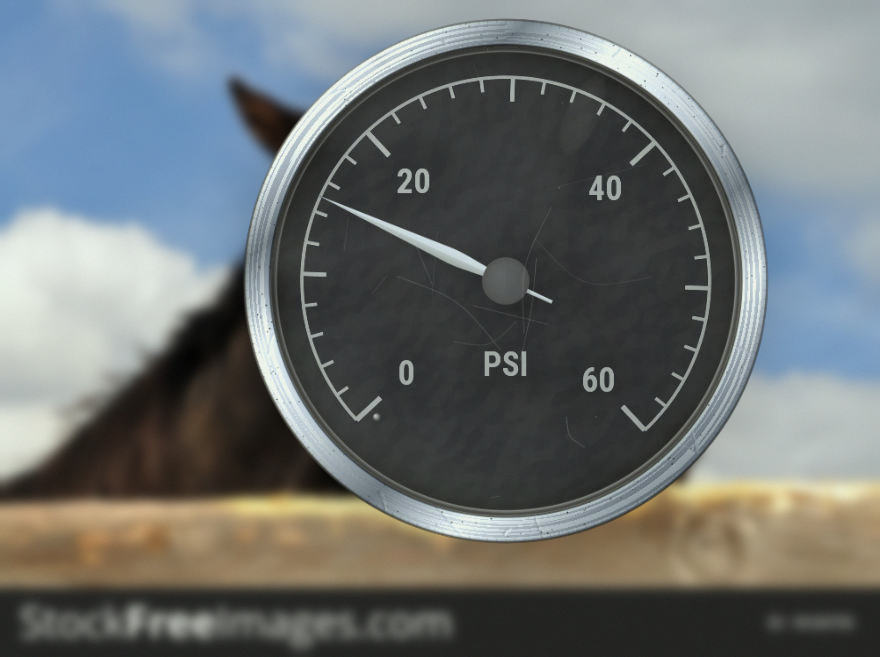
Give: 15 psi
